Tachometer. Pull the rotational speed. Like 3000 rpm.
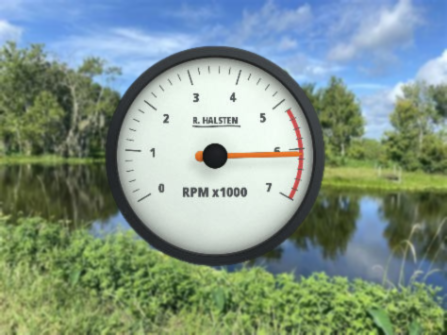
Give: 6100 rpm
